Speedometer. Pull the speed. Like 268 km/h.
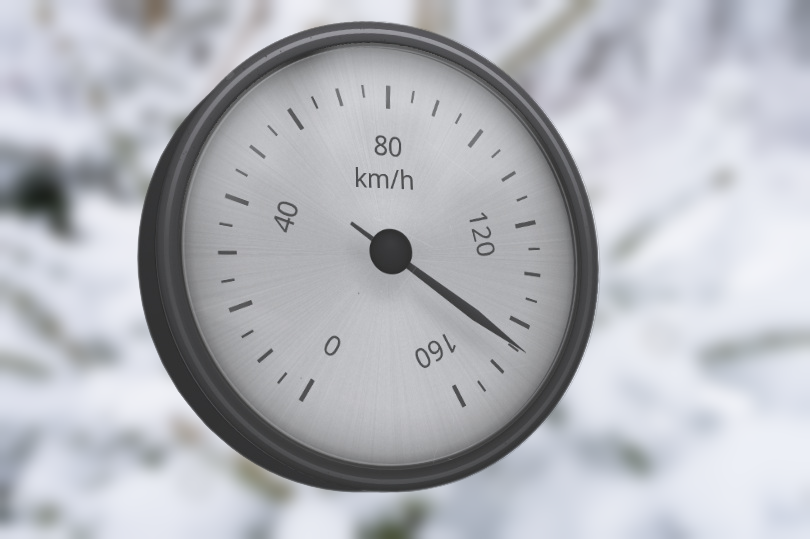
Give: 145 km/h
